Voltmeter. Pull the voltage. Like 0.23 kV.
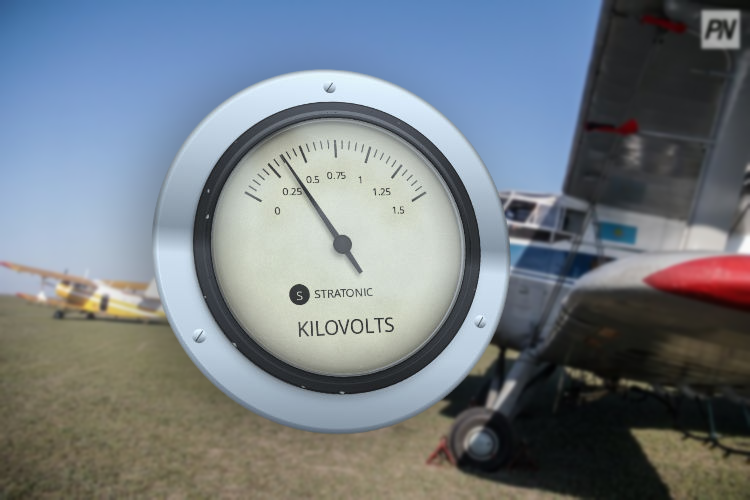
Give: 0.35 kV
